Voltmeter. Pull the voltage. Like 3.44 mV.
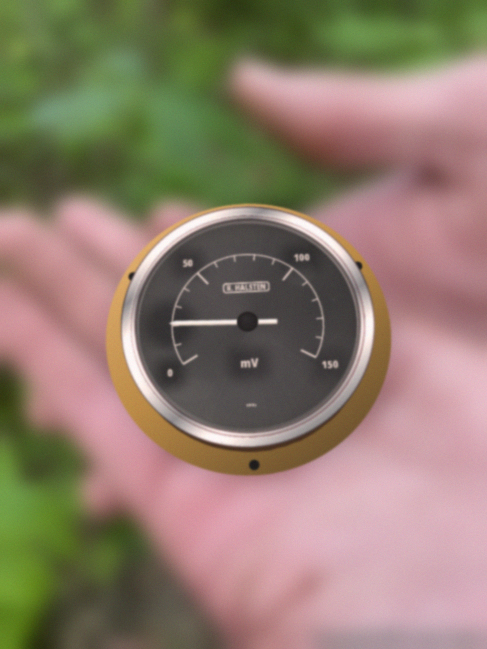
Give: 20 mV
